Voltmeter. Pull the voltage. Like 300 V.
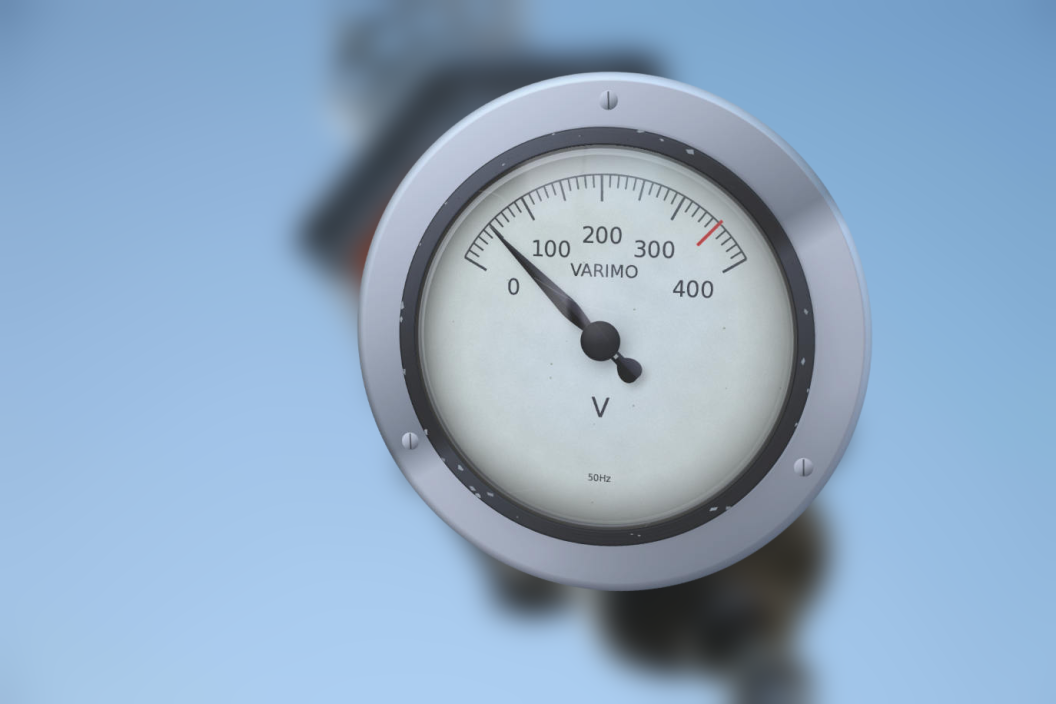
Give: 50 V
